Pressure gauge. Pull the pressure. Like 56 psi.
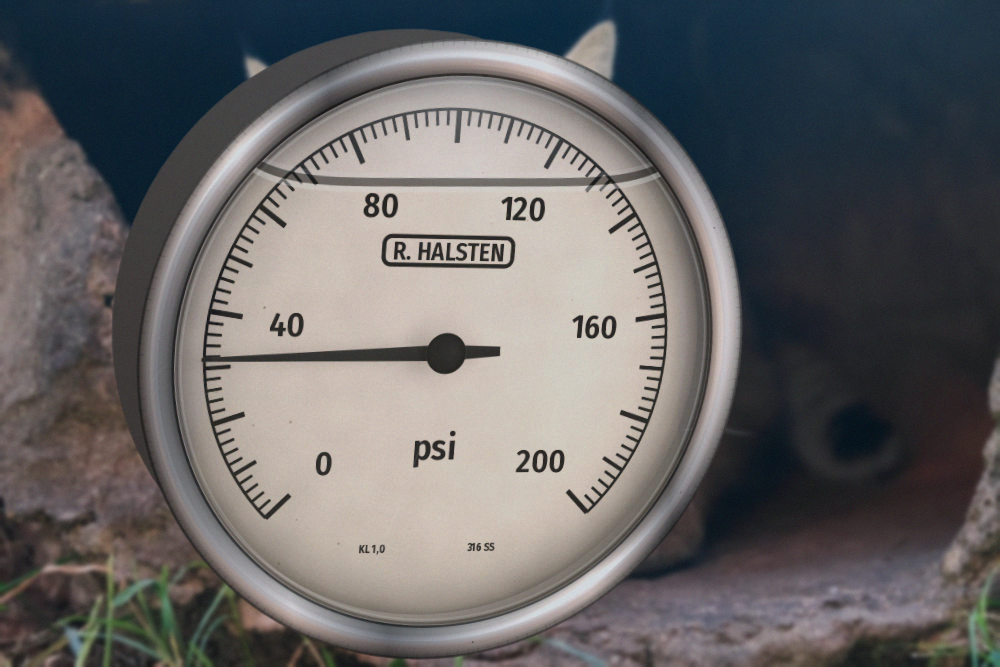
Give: 32 psi
